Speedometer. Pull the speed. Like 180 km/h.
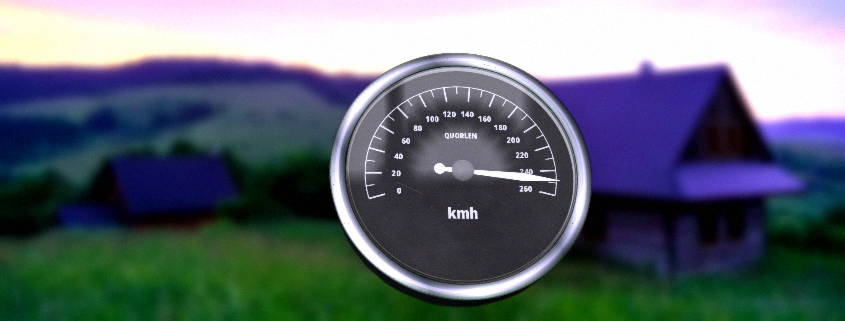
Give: 250 km/h
